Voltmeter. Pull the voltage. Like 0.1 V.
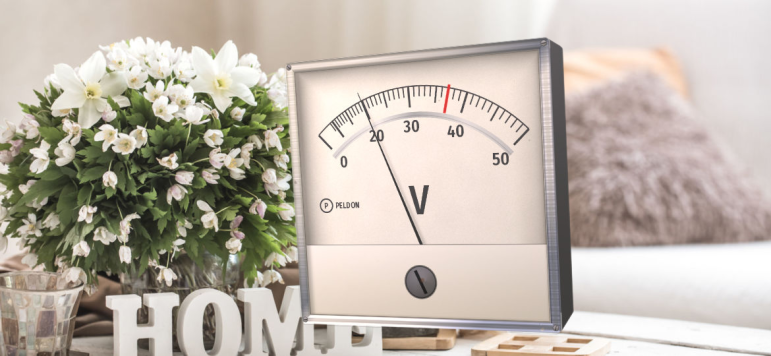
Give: 20 V
